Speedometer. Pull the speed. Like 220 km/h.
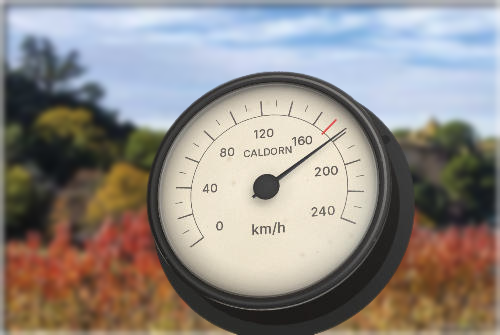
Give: 180 km/h
